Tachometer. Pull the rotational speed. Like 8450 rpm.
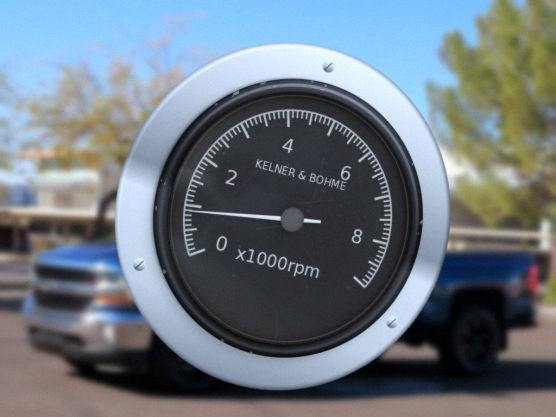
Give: 900 rpm
